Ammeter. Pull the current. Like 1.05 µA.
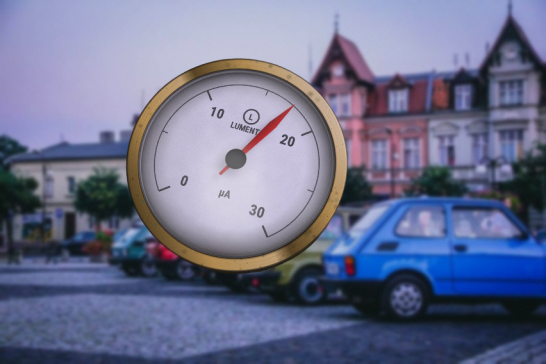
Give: 17.5 µA
